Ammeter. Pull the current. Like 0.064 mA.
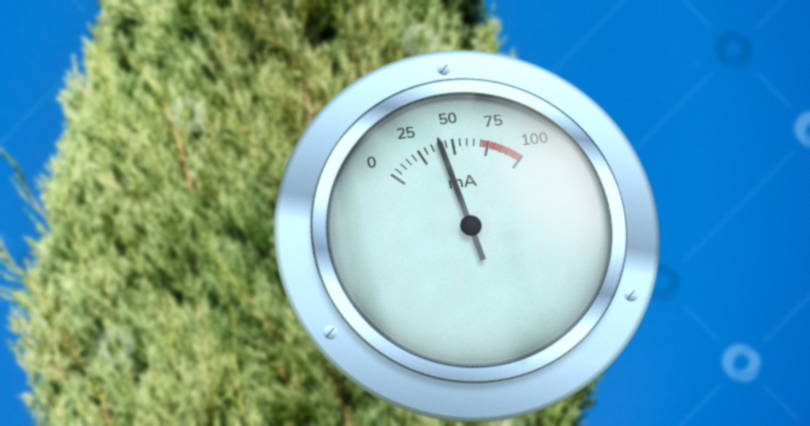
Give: 40 mA
